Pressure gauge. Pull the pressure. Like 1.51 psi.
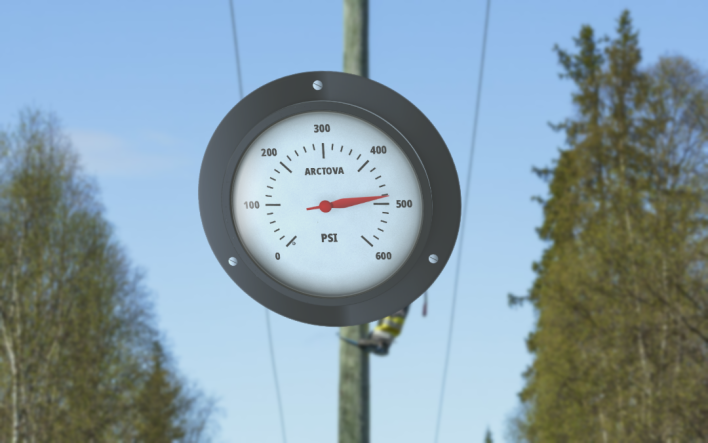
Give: 480 psi
